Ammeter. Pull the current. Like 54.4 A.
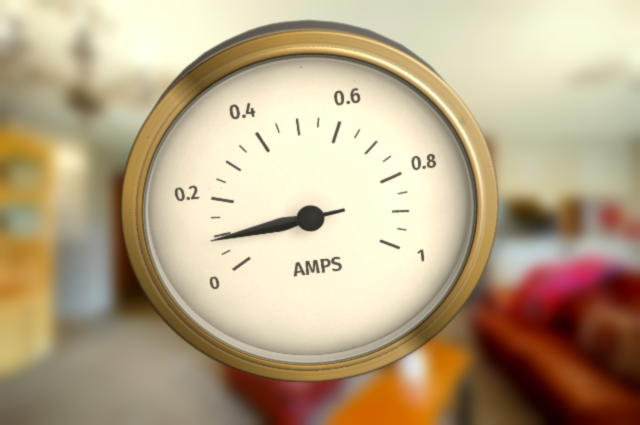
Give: 0.1 A
